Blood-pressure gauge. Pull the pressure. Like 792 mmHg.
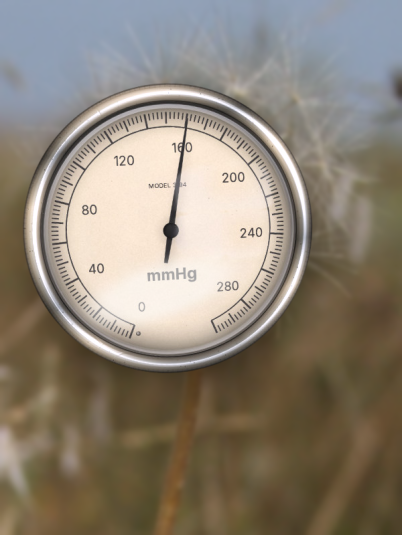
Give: 160 mmHg
